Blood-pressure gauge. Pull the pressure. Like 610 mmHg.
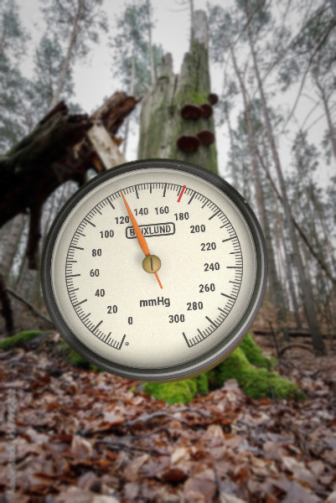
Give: 130 mmHg
